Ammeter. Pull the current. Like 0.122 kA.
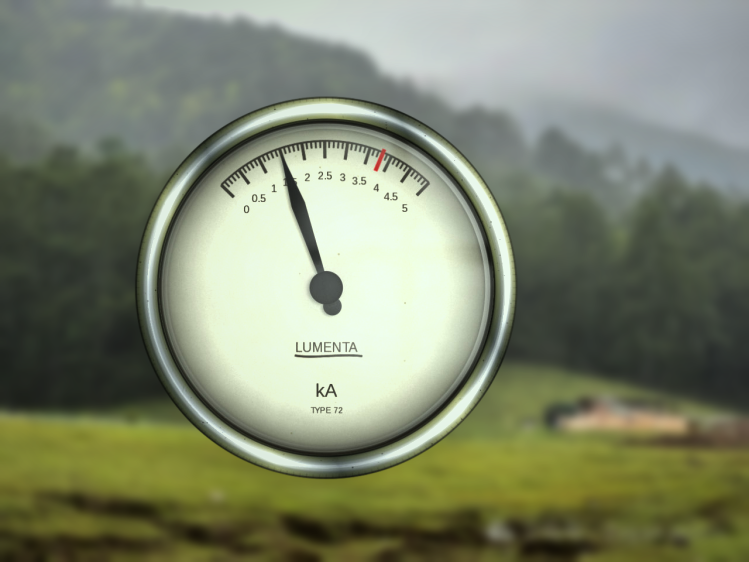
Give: 1.5 kA
